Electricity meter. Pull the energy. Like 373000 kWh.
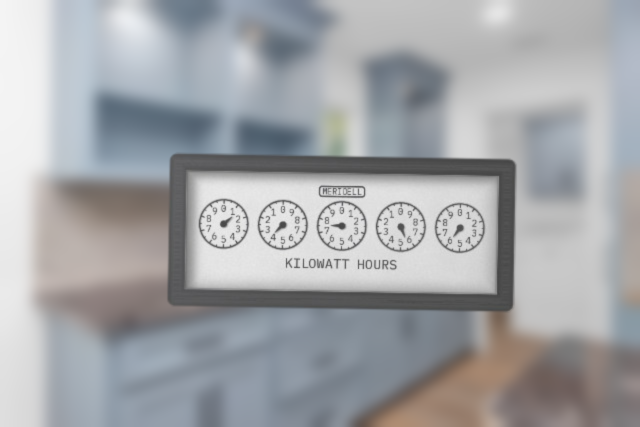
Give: 13756 kWh
